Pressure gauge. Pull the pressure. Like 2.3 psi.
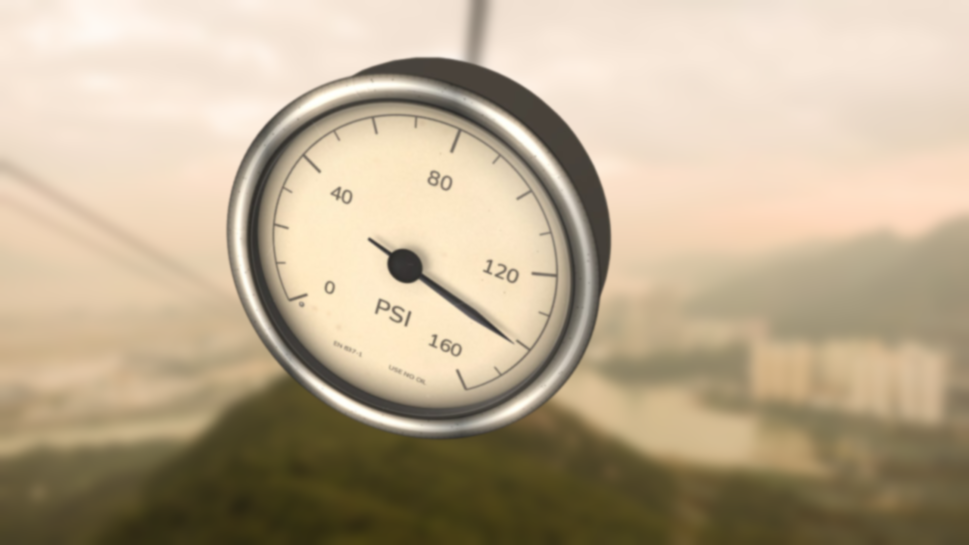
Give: 140 psi
